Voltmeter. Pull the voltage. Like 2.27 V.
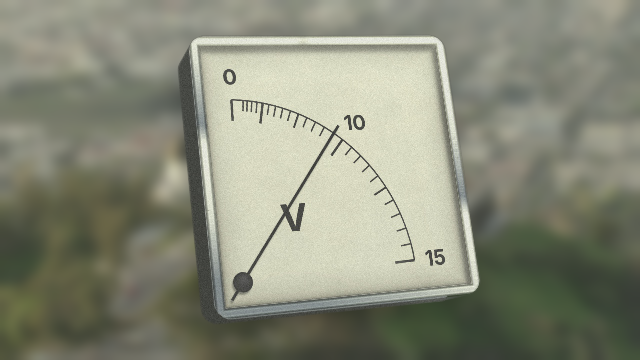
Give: 9.5 V
